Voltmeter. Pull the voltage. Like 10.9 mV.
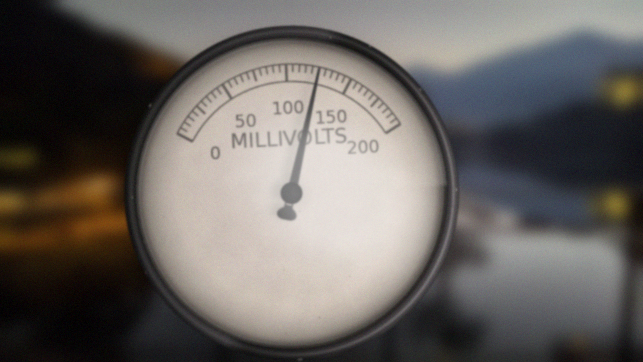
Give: 125 mV
